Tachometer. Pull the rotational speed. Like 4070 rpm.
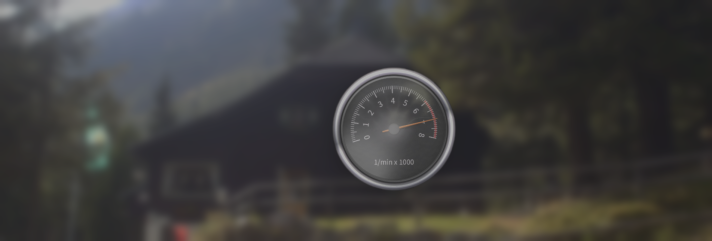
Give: 7000 rpm
